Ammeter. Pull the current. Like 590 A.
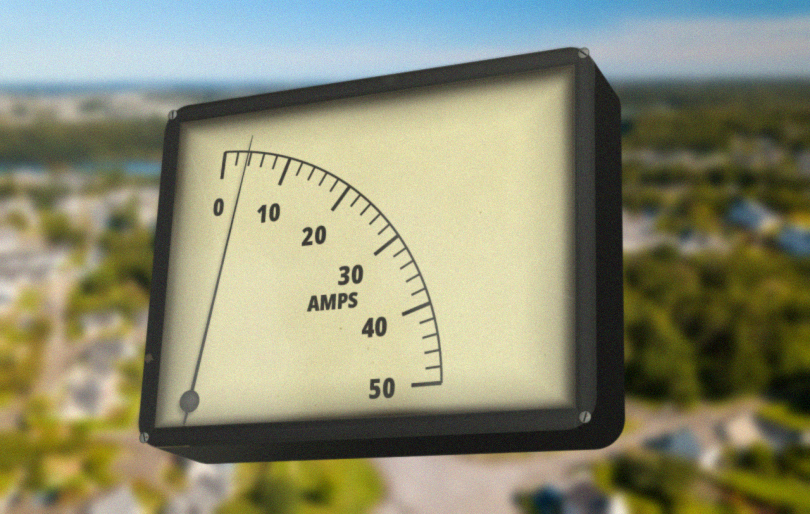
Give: 4 A
